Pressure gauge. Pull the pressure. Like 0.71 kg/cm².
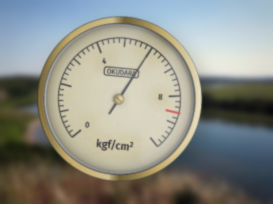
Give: 6 kg/cm²
